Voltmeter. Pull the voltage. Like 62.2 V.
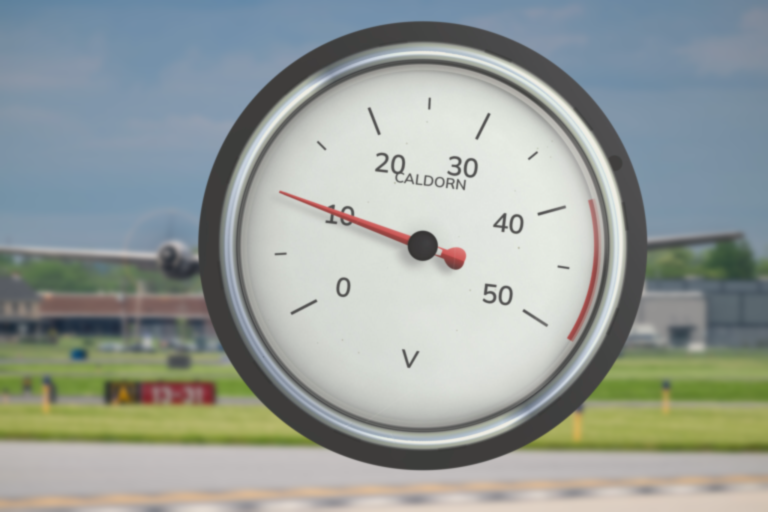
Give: 10 V
